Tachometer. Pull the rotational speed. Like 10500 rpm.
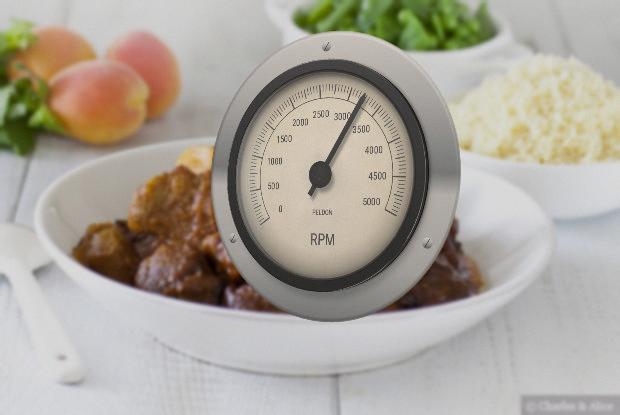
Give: 3250 rpm
